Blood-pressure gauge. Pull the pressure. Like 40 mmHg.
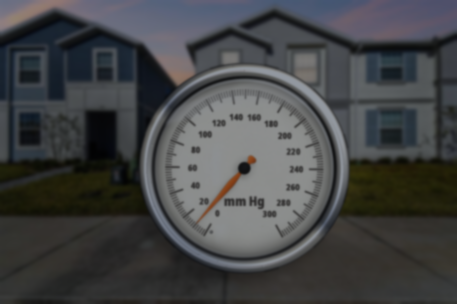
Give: 10 mmHg
